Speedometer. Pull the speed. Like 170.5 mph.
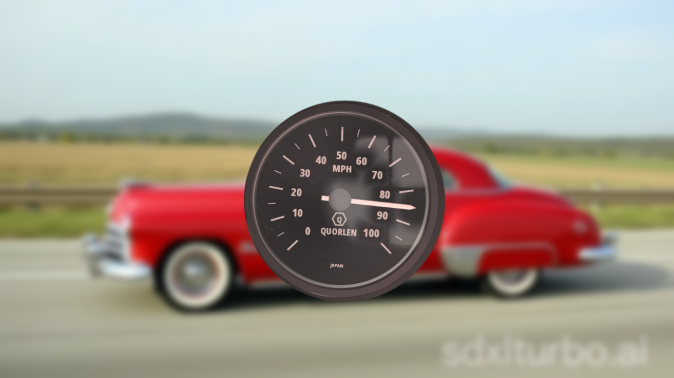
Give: 85 mph
